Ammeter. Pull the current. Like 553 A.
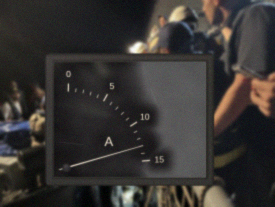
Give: 13 A
